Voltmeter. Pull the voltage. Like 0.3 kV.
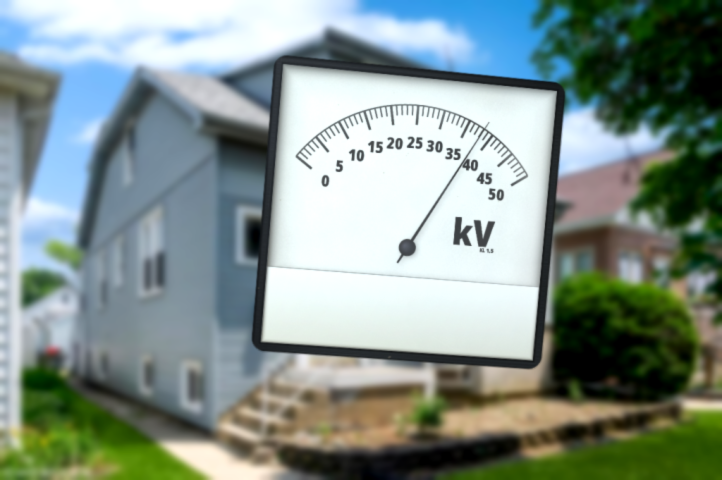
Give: 38 kV
